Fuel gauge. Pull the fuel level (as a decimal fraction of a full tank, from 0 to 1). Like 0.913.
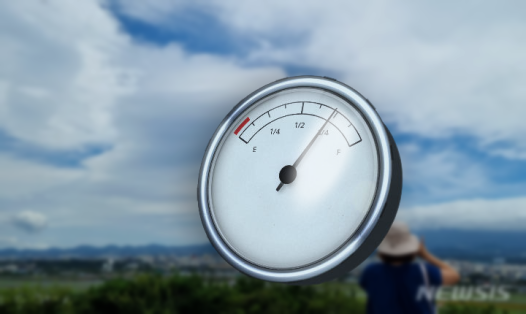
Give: 0.75
